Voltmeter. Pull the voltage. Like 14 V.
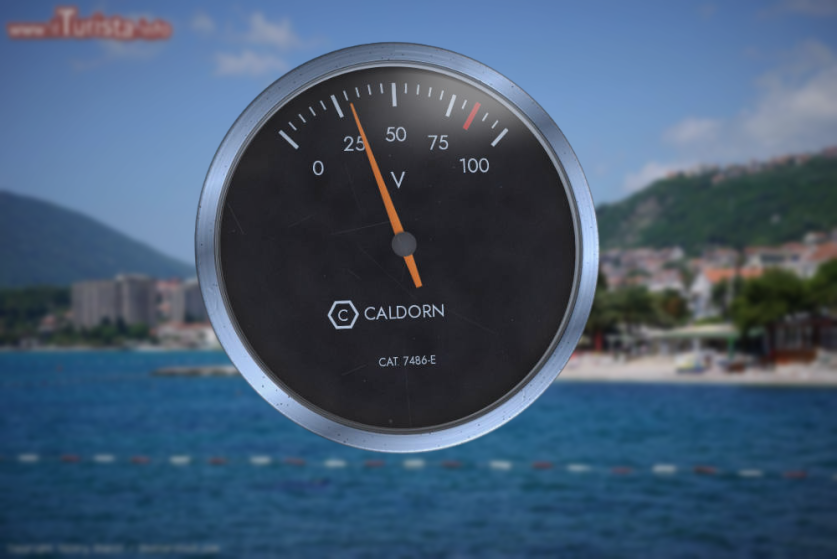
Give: 30 V
